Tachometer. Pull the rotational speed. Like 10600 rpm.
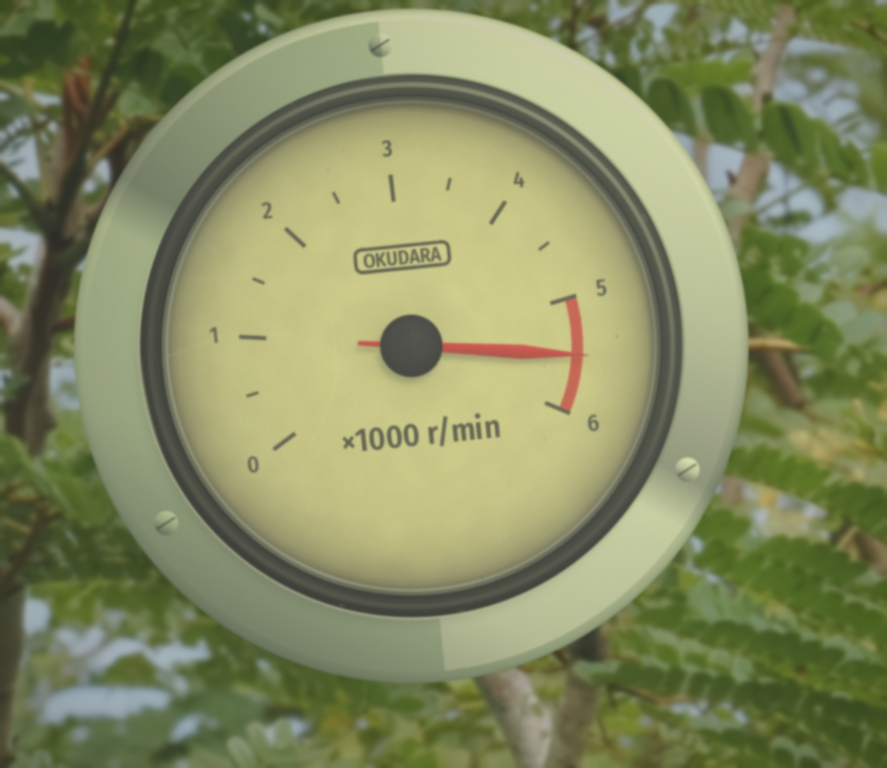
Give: 5500 rpm
